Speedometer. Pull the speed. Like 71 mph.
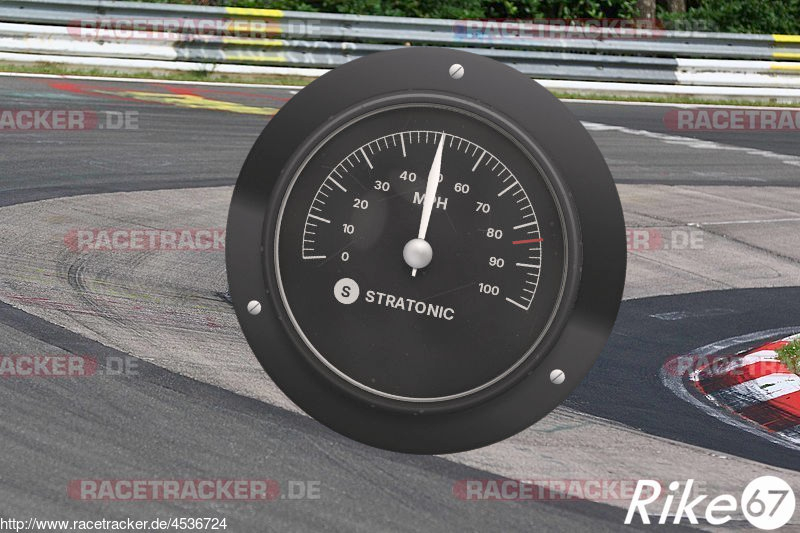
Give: 50 mph
